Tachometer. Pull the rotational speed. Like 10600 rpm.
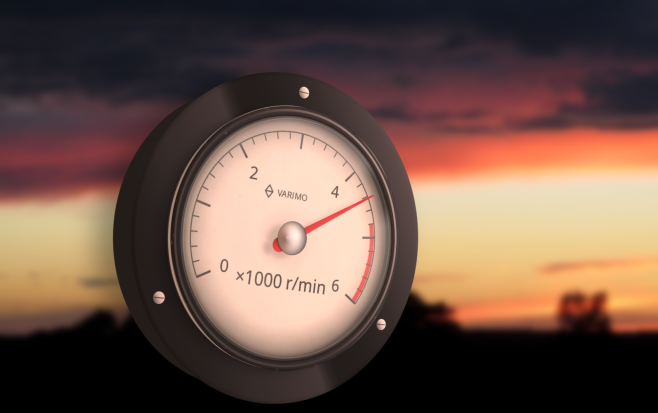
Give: 4400 rpm
